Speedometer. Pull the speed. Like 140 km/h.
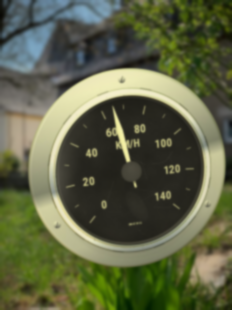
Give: 65 km/h
